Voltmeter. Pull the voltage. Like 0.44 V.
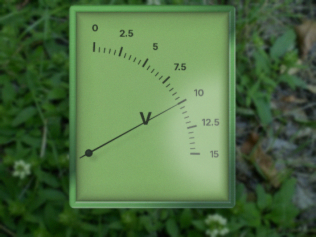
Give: 10 V
